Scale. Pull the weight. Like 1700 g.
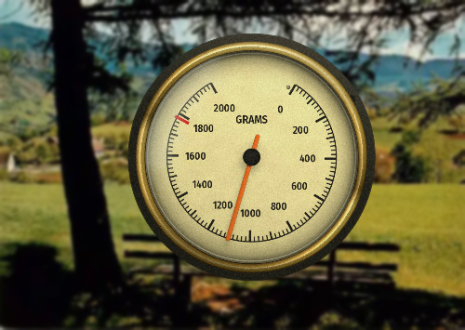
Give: 1100 g
